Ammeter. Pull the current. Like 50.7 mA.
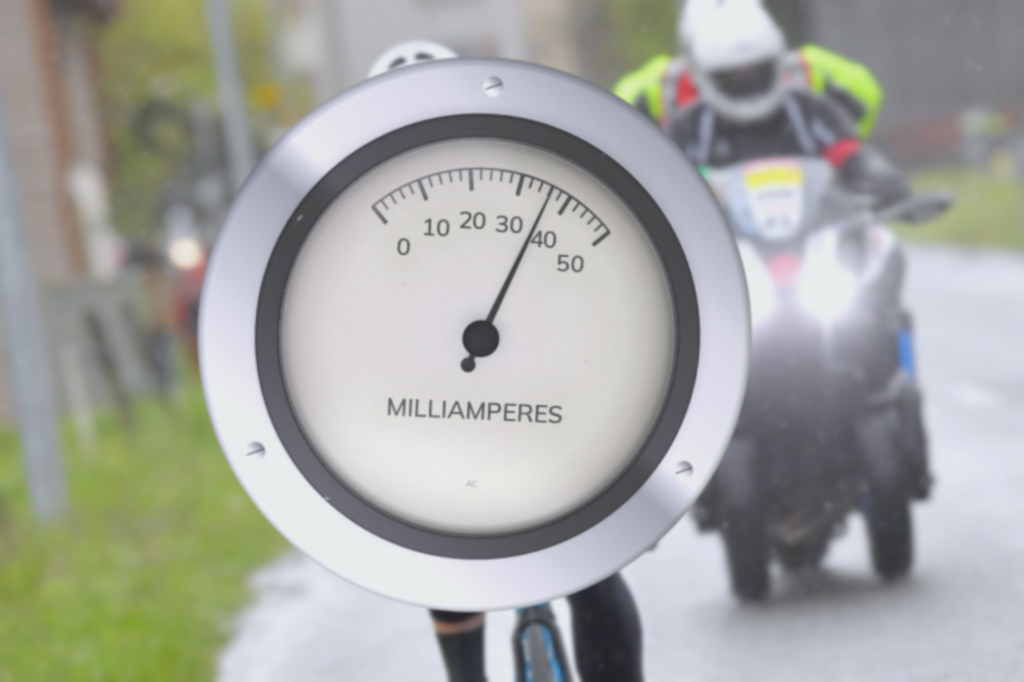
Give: 36 mA
